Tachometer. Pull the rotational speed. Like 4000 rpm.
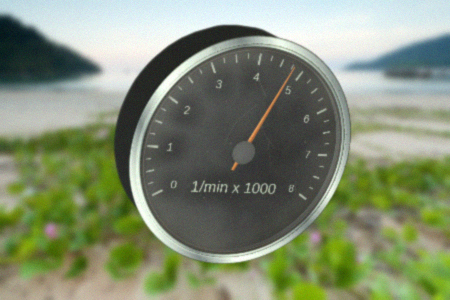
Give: 4750 rpm
